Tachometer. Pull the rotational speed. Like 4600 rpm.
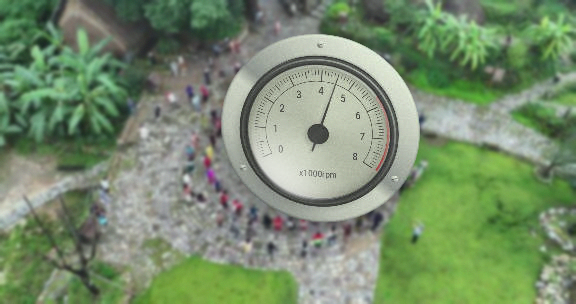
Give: 4500 rpm
